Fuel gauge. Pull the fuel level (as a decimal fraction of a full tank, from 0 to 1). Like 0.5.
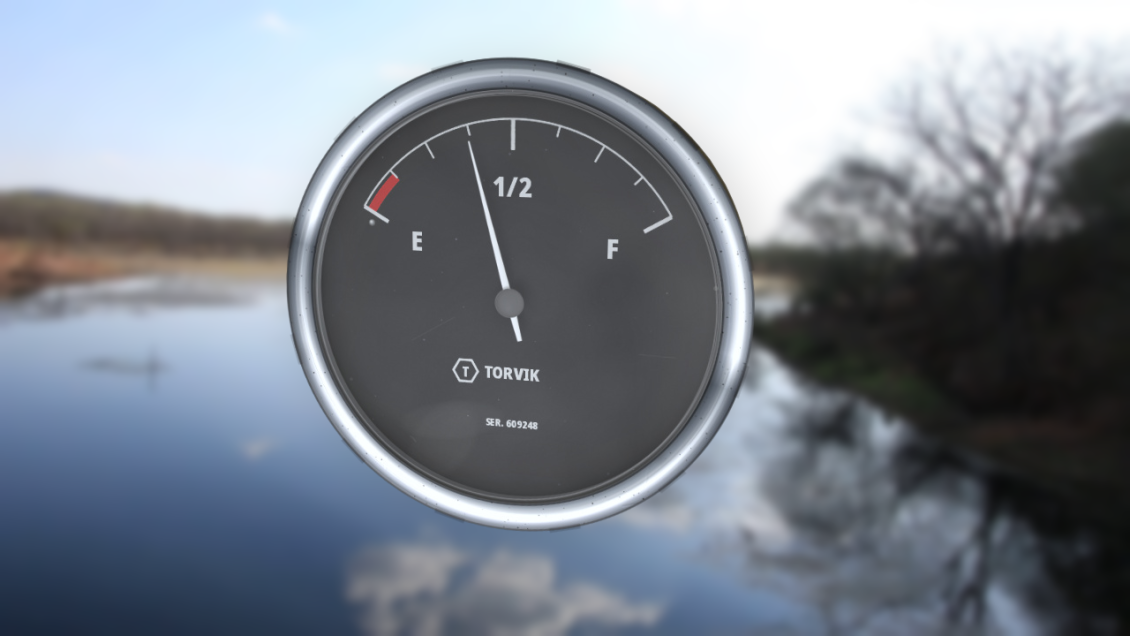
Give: 0.375
